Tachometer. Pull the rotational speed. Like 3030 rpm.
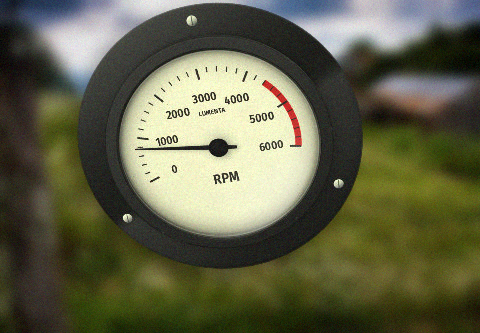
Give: 800 rpm
